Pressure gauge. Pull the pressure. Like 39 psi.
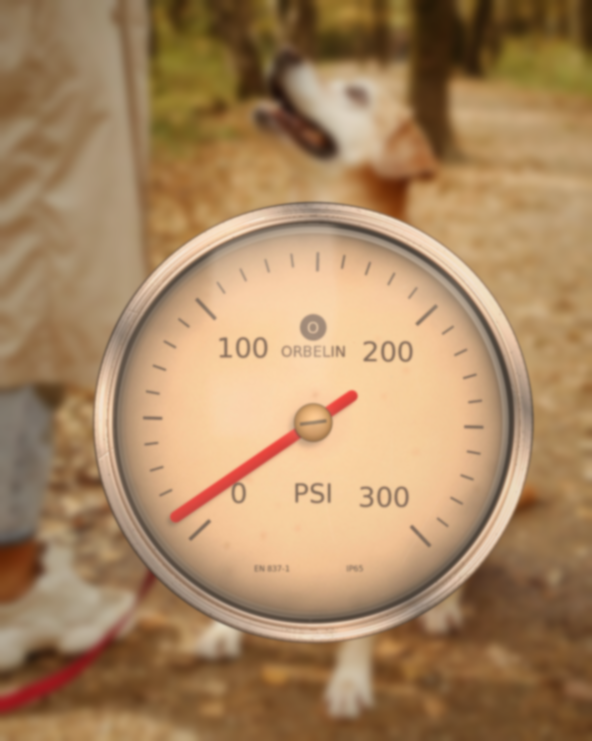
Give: 10 psi
